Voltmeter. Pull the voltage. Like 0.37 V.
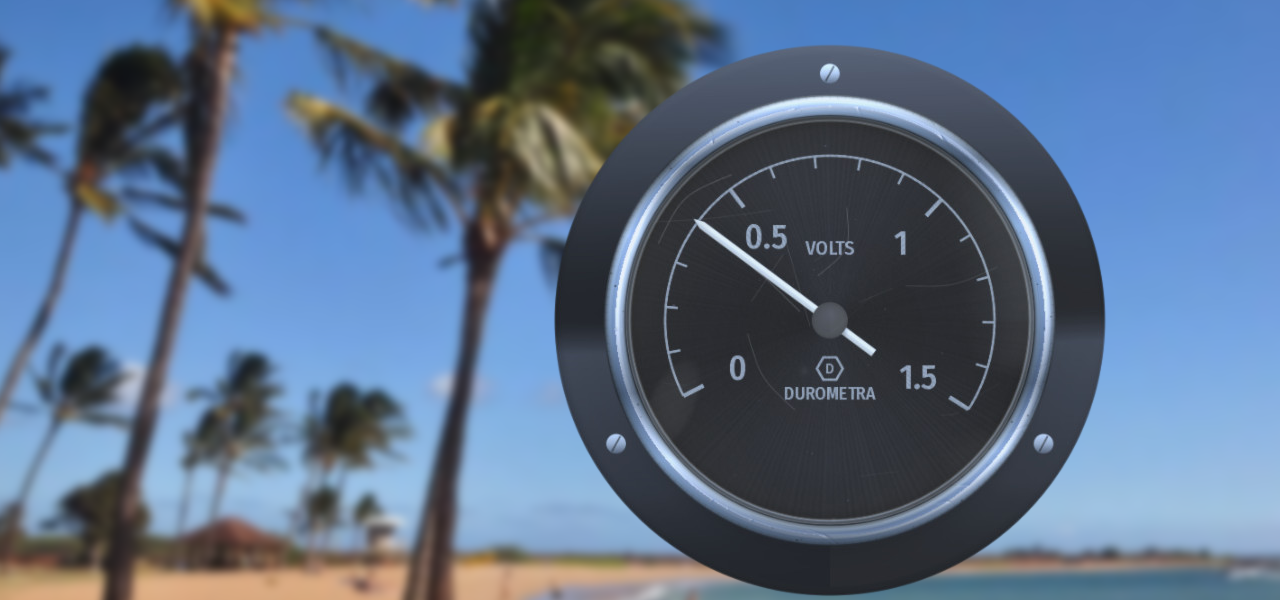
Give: 0.4 V
